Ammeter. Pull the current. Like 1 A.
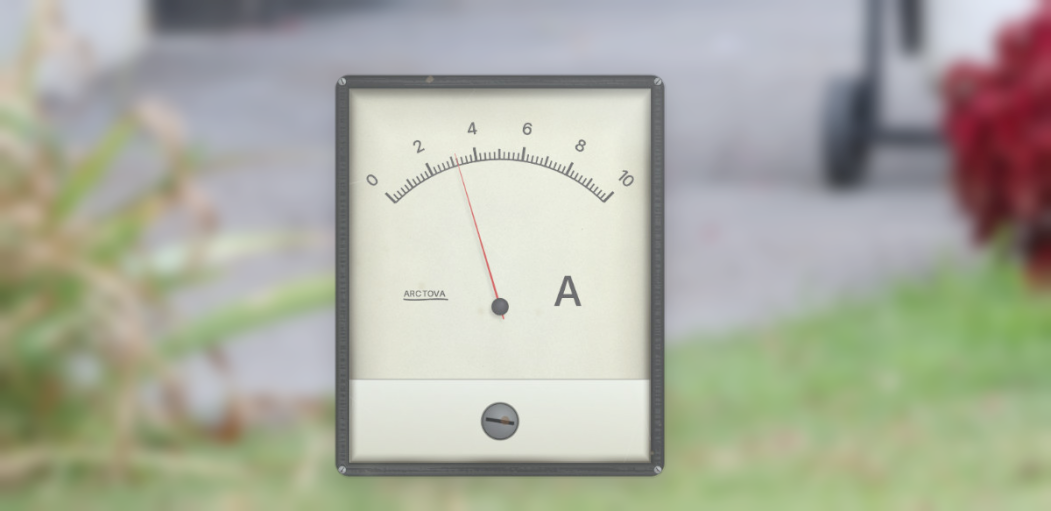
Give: 3.2 A
